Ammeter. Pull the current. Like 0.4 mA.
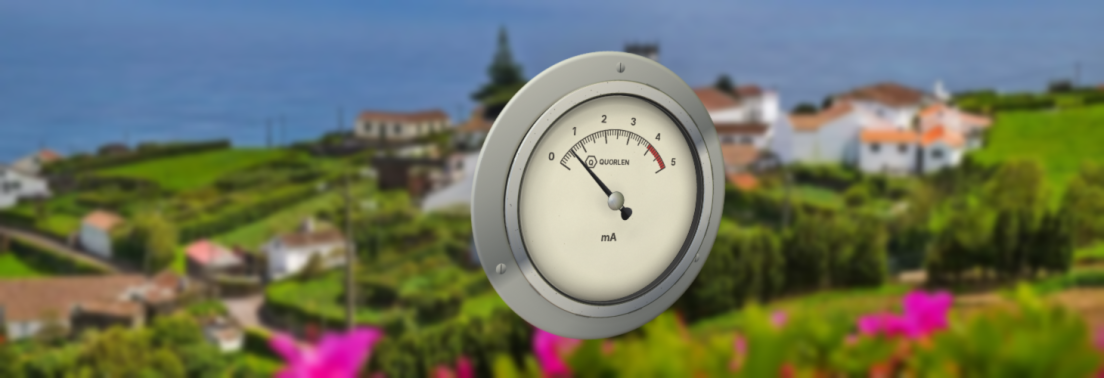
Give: 0.5 mA
